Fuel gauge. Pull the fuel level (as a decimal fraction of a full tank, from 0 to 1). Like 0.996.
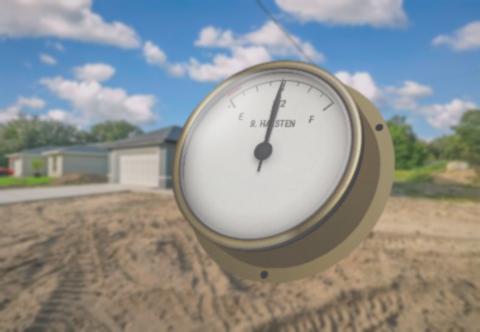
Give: 0.5
